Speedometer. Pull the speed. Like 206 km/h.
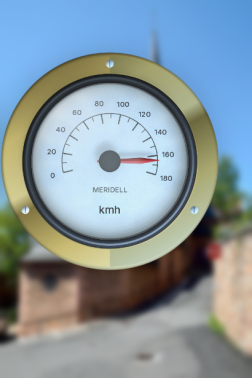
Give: 165 km/h
